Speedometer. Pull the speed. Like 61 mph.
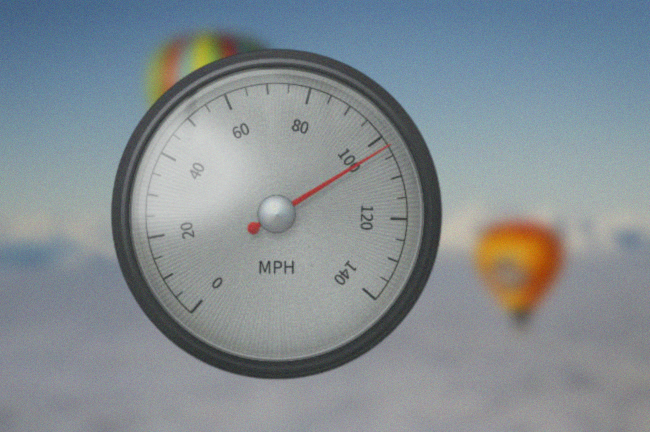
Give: 102.5 mph
